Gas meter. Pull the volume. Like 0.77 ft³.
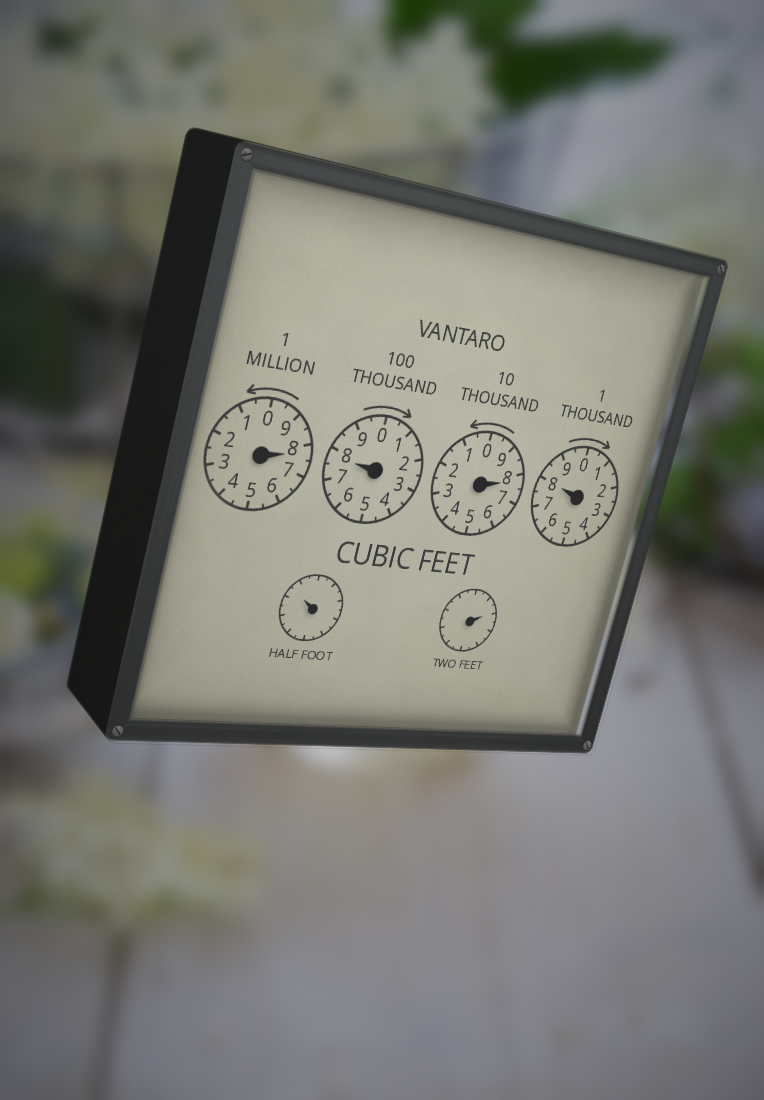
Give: 777800 ft³
